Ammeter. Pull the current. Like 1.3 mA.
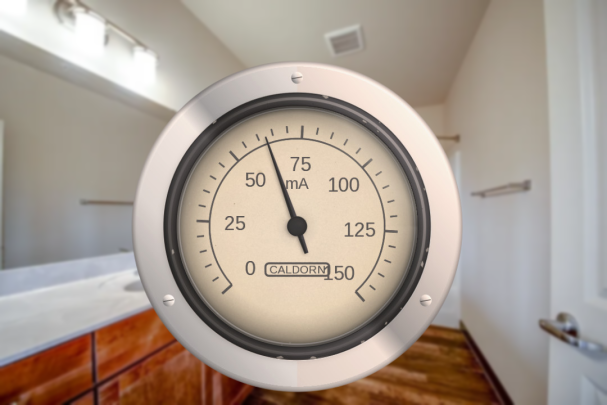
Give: 62.5 mA
